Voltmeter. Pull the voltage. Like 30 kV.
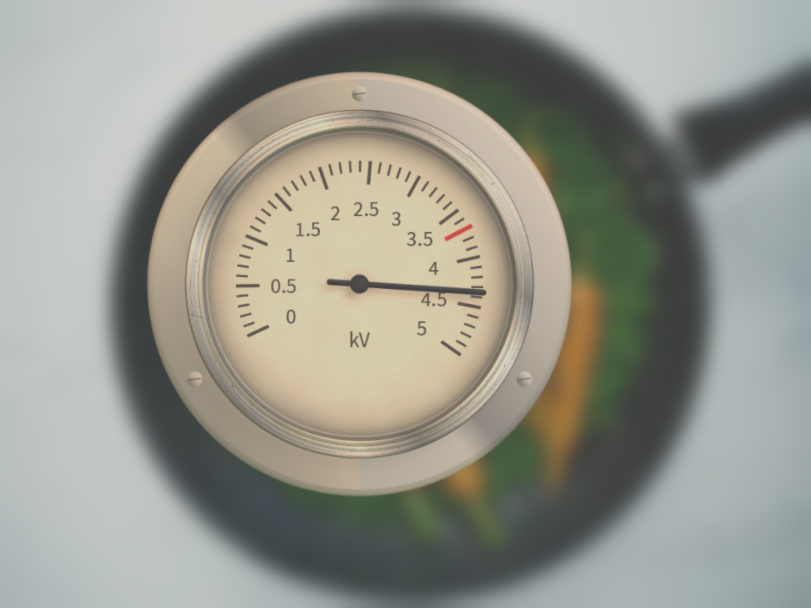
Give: 4.35 kV
